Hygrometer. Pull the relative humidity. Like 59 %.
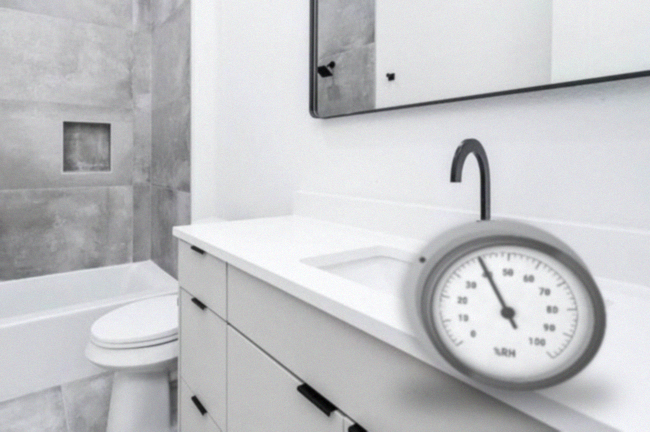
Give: 40 %
